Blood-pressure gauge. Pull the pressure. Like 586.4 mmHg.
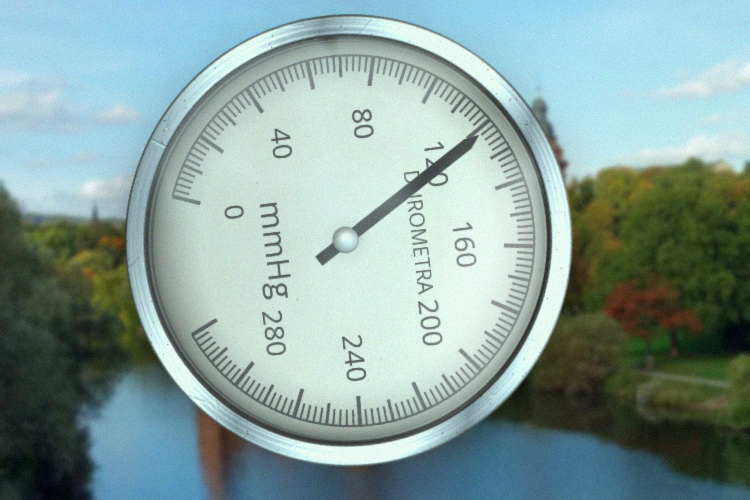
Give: 122 mmHg
